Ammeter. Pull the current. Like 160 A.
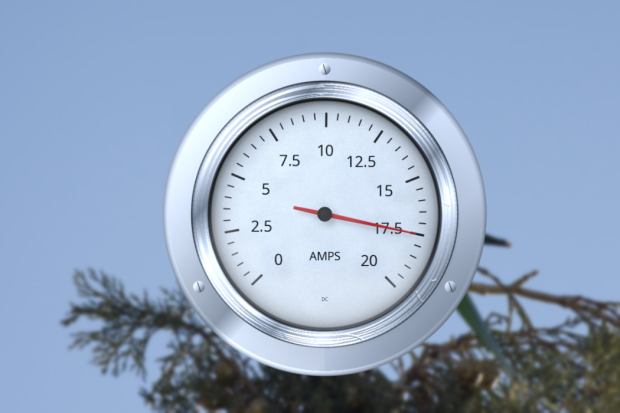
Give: 17.5 A
